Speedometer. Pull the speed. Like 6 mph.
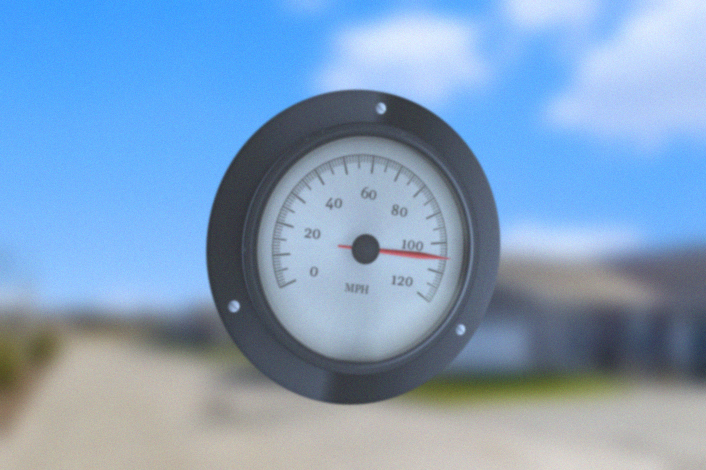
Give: 105 mph
